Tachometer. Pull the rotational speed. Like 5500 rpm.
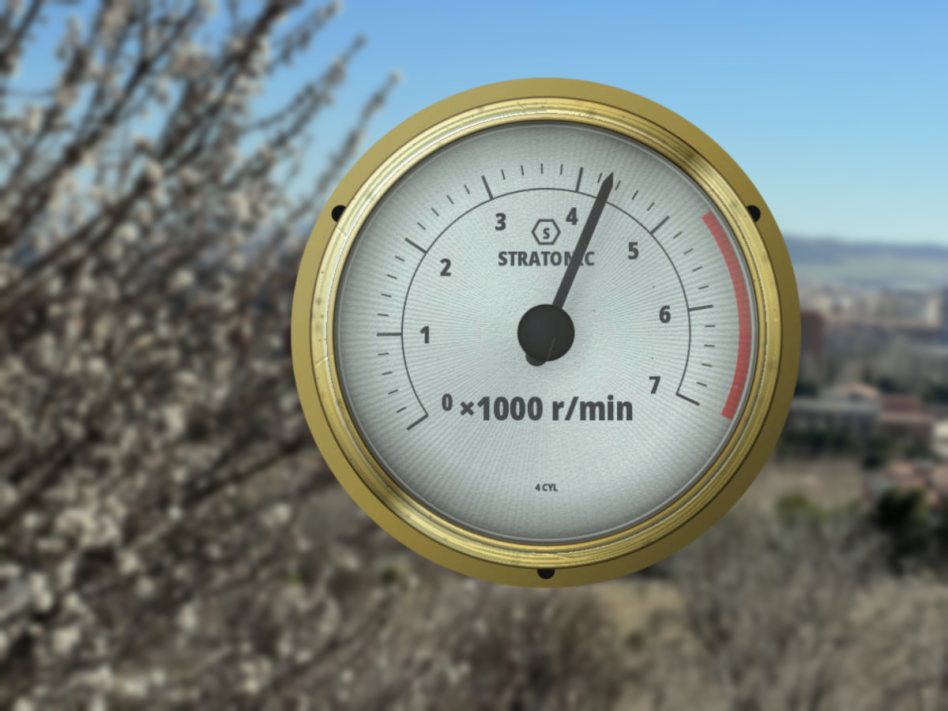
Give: 4300 rpm
